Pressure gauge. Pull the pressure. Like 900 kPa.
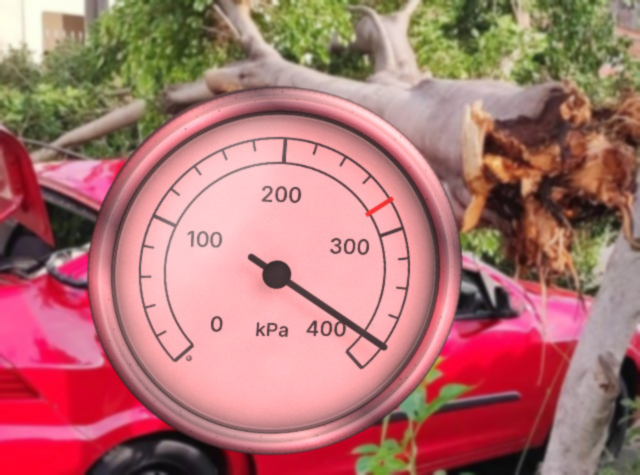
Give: 380 kPa
